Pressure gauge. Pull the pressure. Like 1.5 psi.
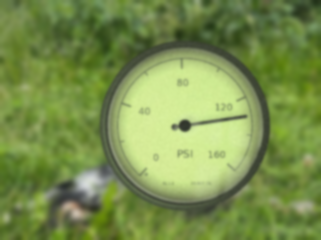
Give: 130 psi
